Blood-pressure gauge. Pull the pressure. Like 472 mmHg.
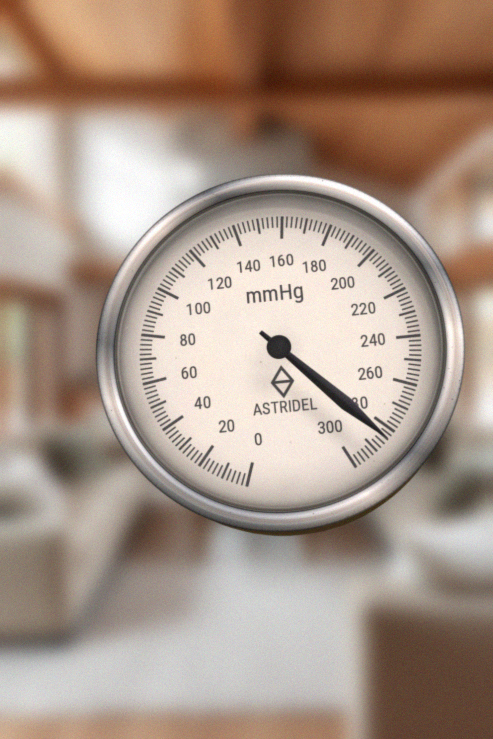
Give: 284 mmHg
